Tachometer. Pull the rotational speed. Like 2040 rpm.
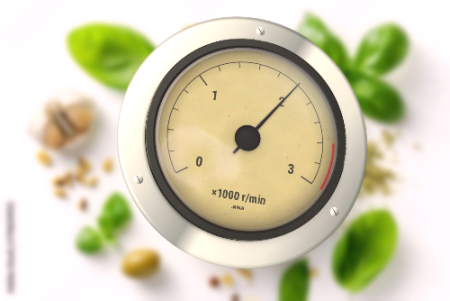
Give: 2000 rpm
